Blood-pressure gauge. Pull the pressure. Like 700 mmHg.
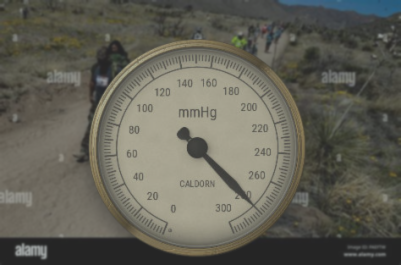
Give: 280 mmHg
